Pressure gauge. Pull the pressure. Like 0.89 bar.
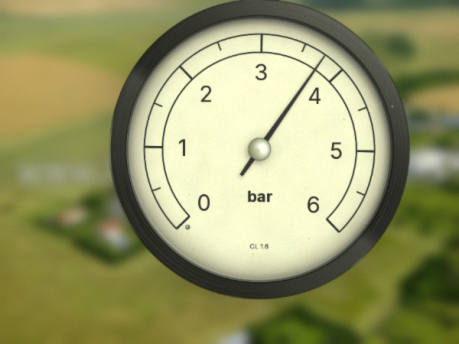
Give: 3.75 bar
